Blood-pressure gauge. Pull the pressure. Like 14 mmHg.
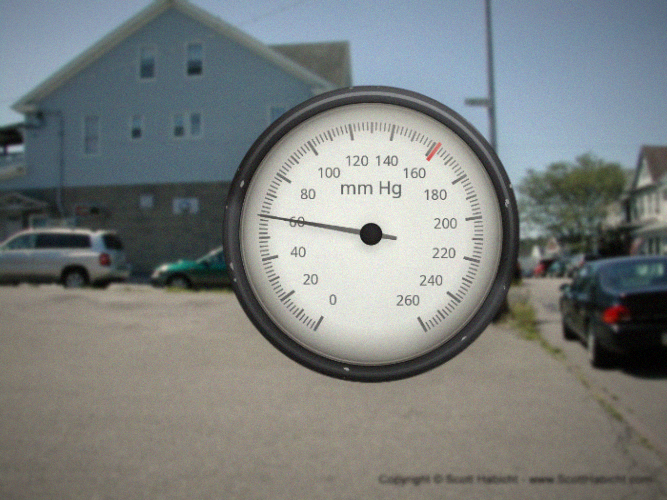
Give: 60 mmHg
